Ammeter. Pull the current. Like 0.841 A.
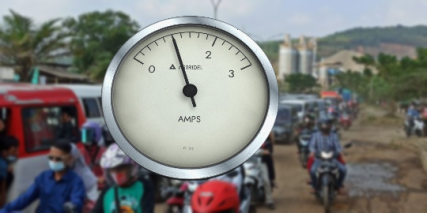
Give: 1 A
